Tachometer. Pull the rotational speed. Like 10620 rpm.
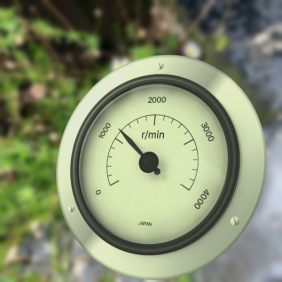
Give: 1200 rpm
